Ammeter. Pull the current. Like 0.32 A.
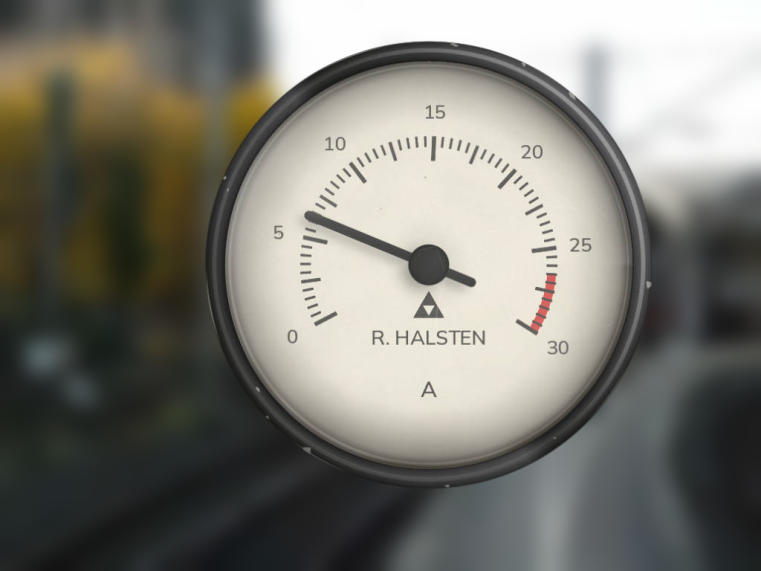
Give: 6.25 A
